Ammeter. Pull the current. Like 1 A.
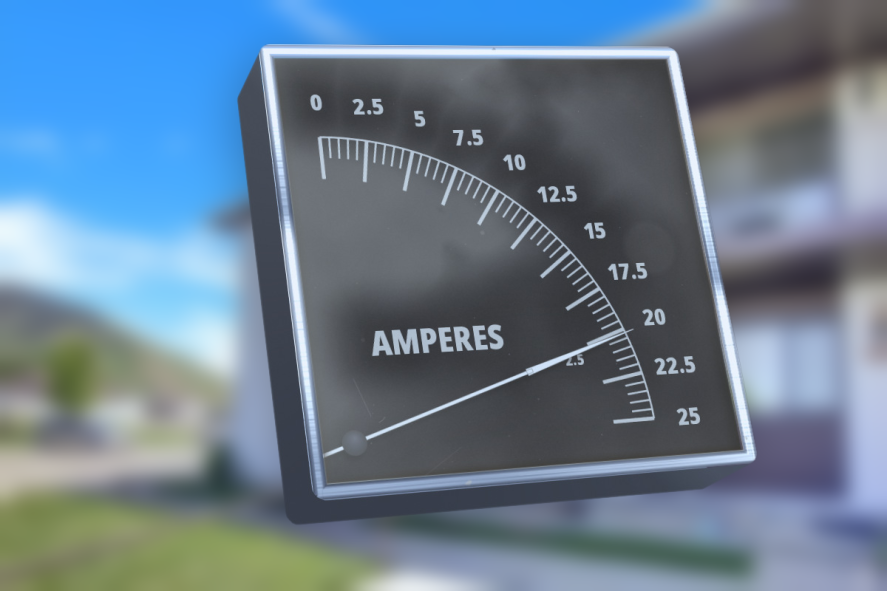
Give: 20.25 A
